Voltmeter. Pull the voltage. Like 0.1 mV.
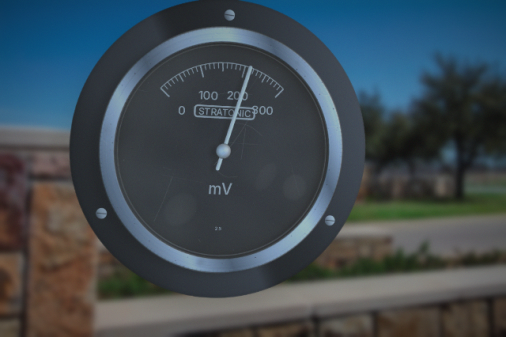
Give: 210 mV
